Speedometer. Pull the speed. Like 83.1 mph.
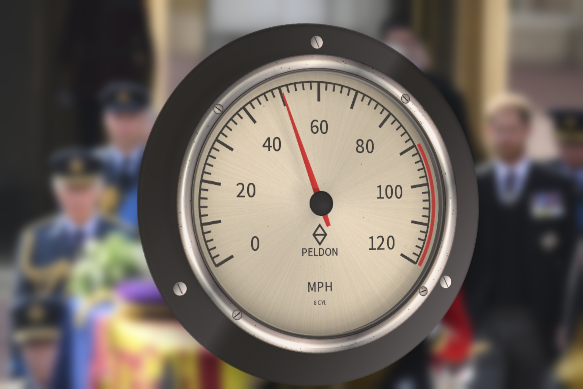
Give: 50 mph
